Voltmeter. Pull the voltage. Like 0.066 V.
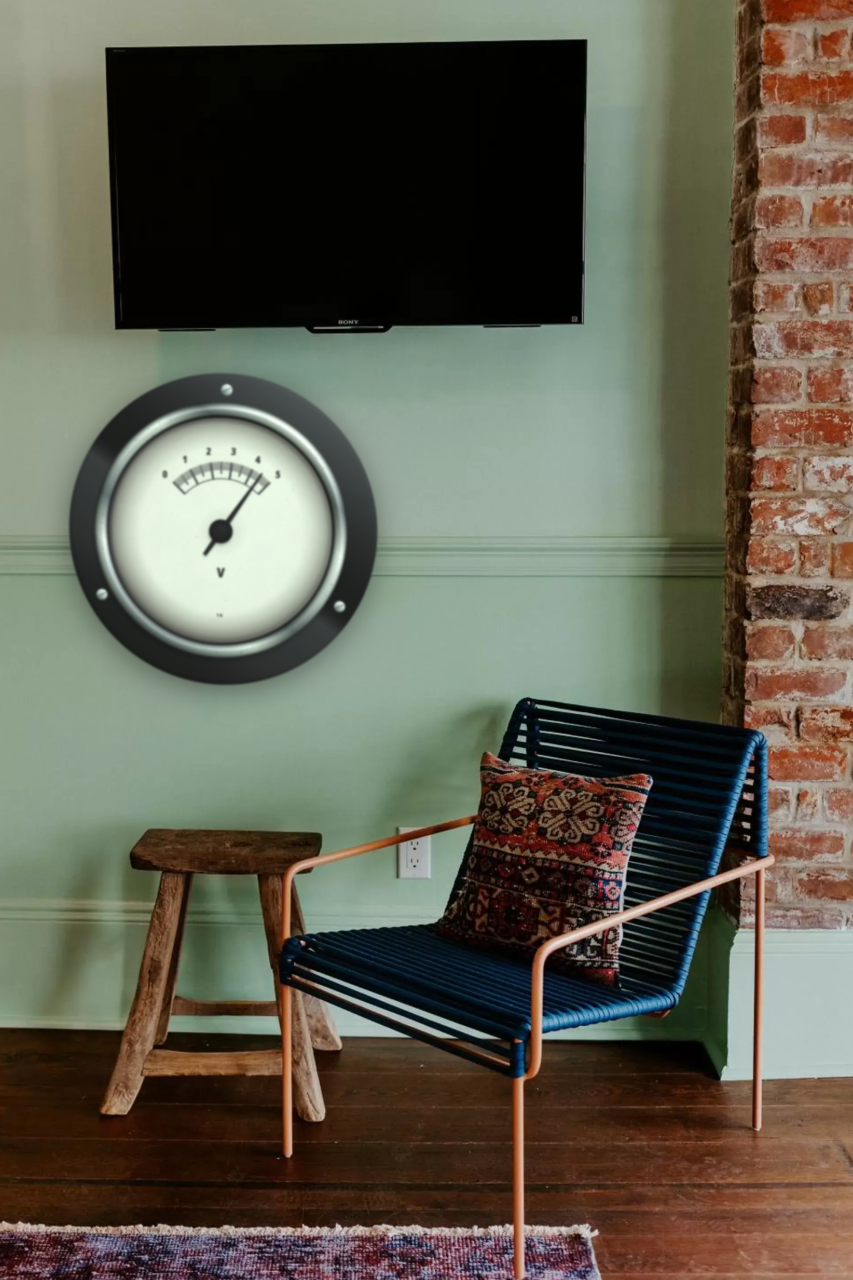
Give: 4.5 V
